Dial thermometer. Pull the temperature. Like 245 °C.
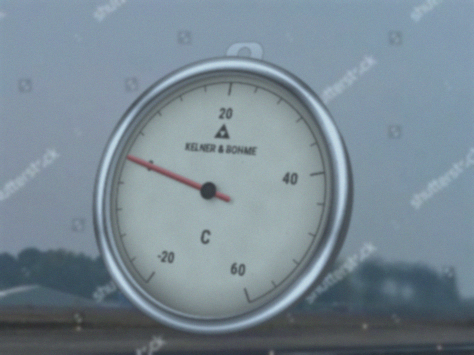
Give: 0 °C
